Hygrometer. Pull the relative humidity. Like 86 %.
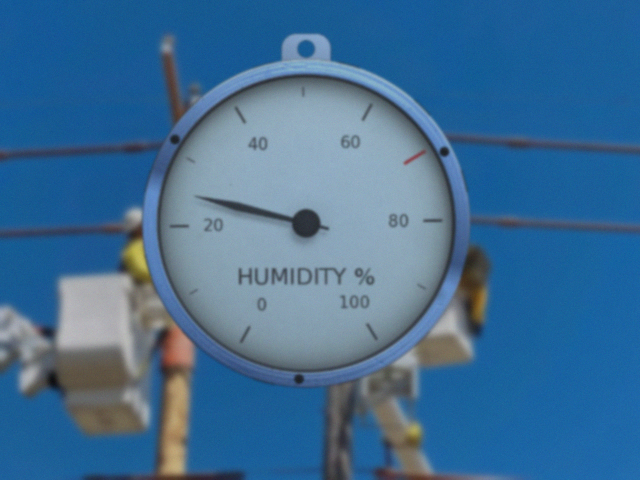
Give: 25 %
